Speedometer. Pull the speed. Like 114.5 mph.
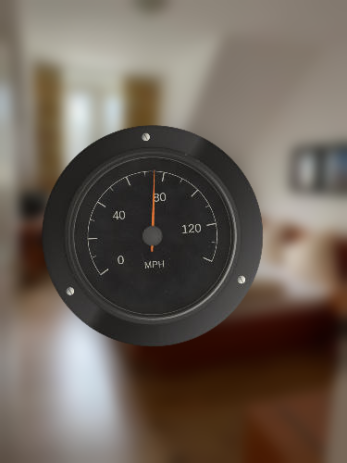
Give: 75 mph
